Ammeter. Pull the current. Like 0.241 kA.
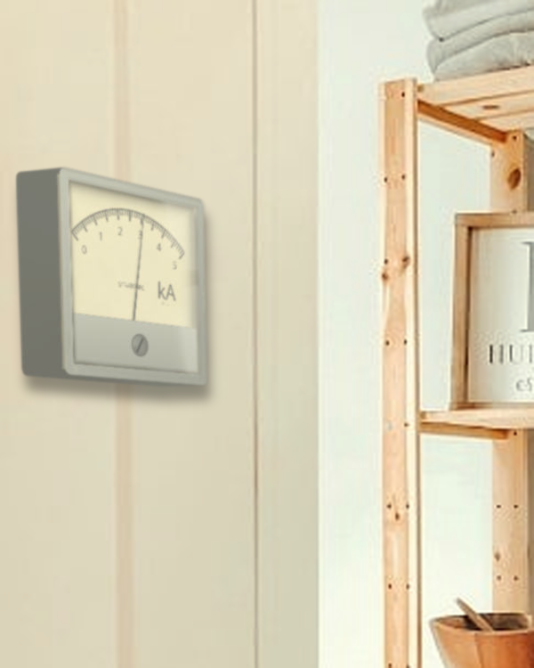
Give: 3 kA
